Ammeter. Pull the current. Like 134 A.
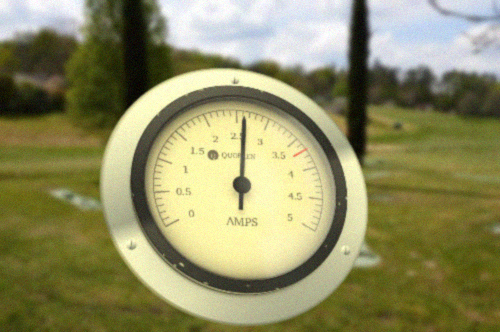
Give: 2.6 A
